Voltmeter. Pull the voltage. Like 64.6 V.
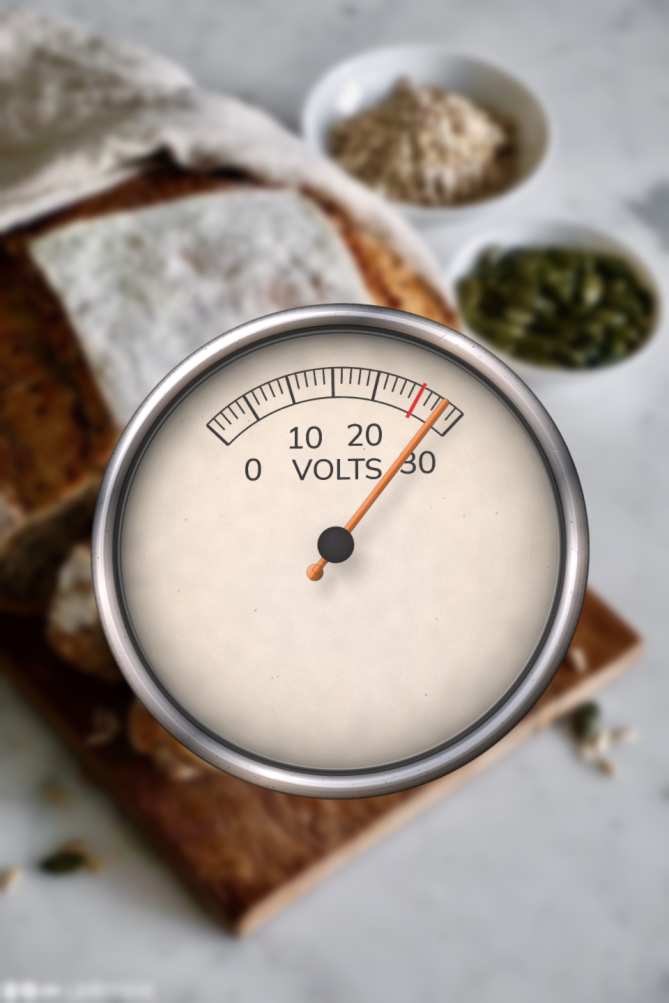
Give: 28 V
